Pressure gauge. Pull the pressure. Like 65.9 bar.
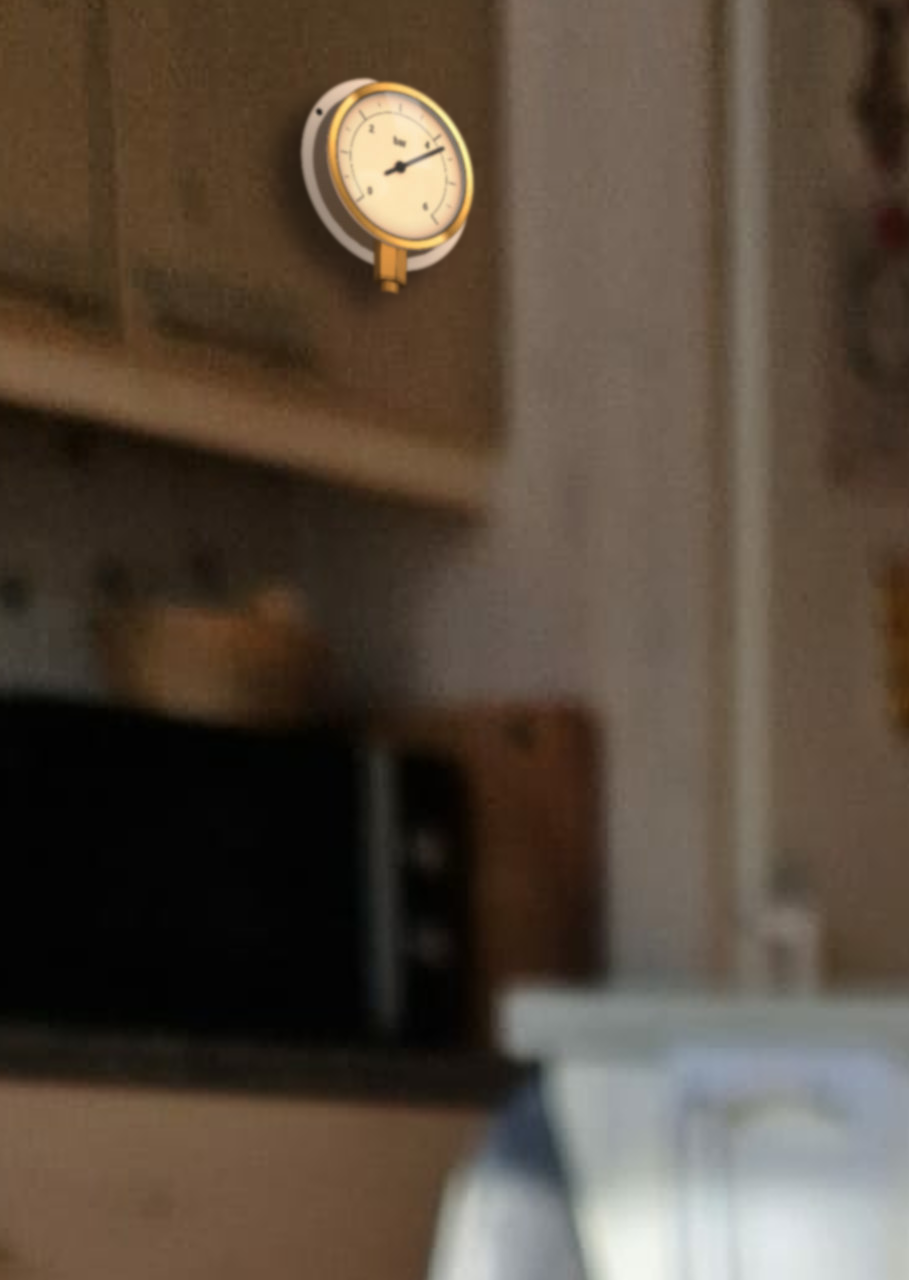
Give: 4.25 bar
